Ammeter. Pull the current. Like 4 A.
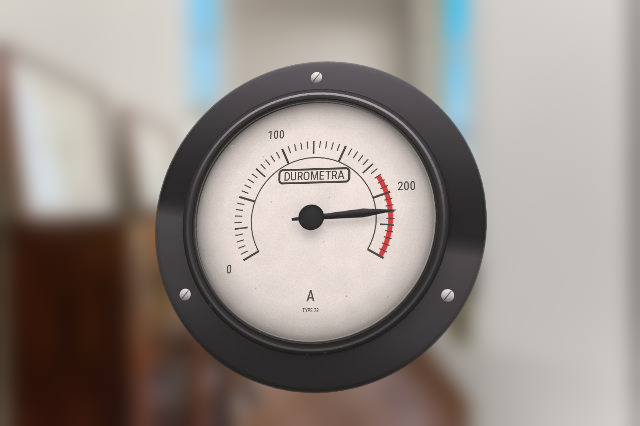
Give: 215 A
